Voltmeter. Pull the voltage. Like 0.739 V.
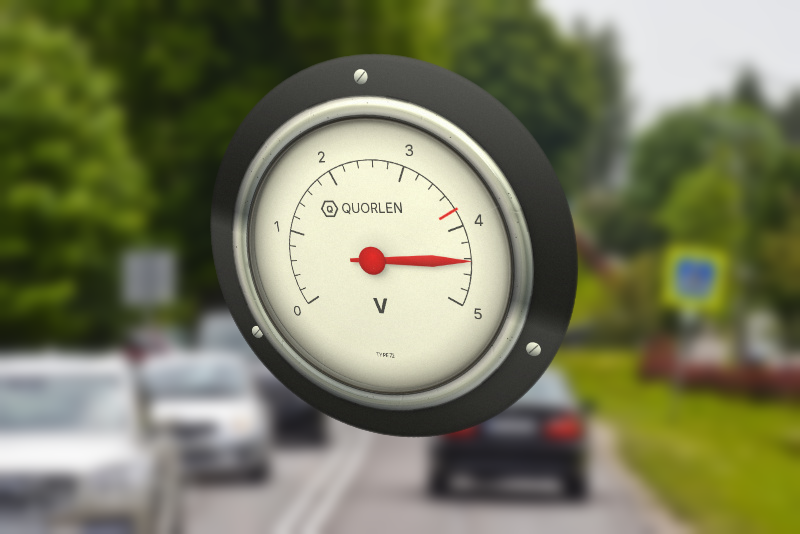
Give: 4.4 V
